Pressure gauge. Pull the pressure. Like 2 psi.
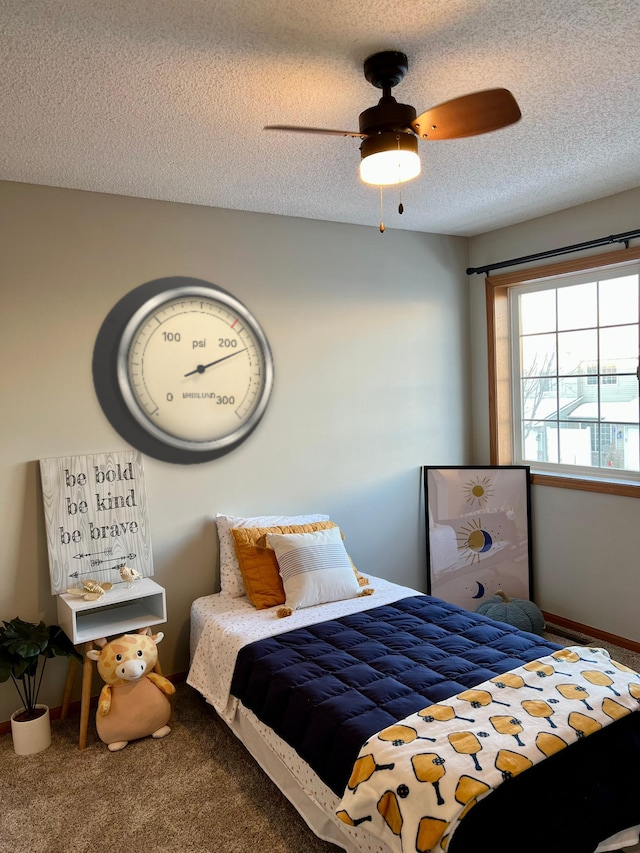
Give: 220 psi
